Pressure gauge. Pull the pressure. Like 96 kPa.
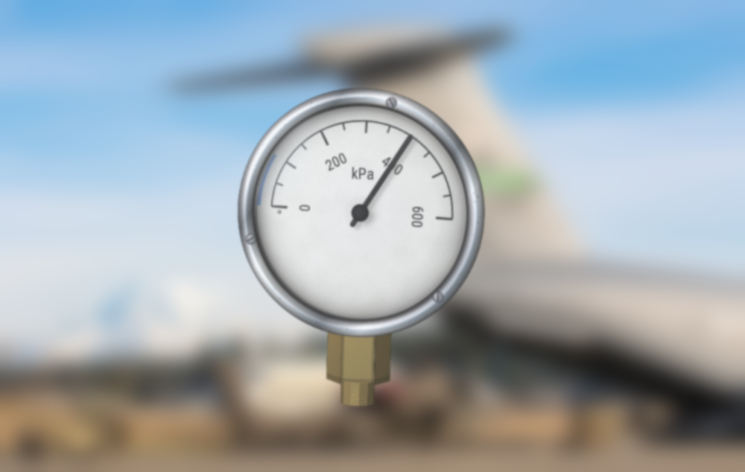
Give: 400 kPa
